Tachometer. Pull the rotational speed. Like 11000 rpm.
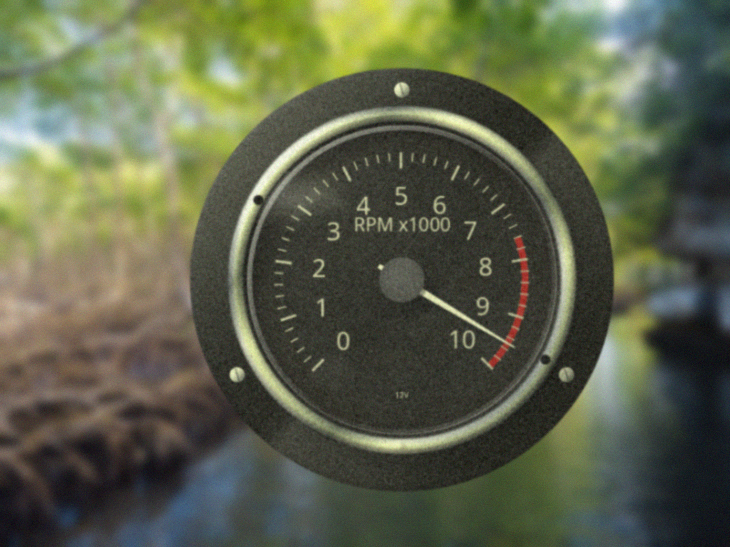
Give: 9500 rpm
